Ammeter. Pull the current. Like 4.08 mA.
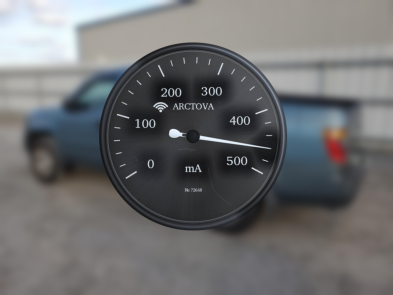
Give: 460 mA
